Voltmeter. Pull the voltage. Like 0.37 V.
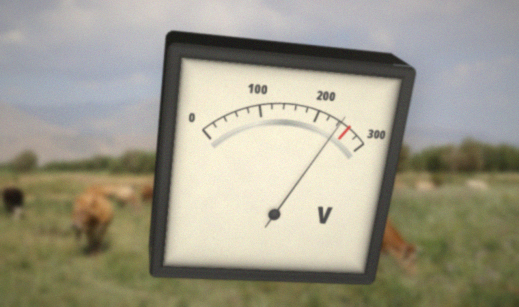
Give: 240 V
